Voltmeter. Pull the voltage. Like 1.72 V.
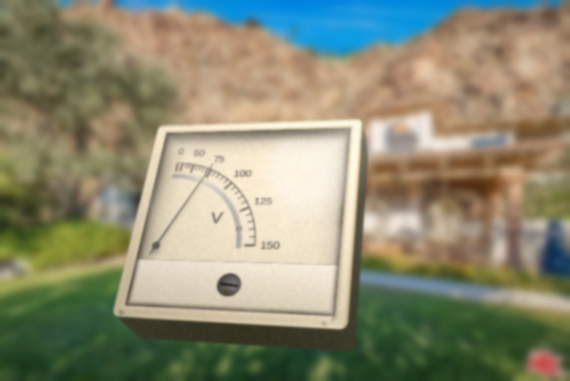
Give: 75 V
